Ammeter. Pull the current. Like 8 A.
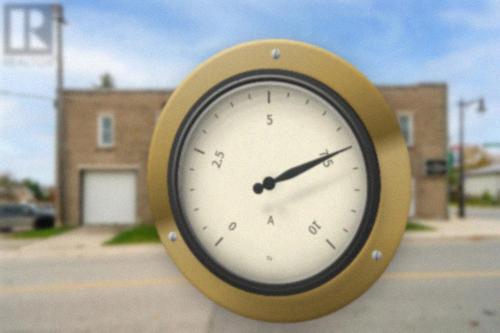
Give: 7.5 A
